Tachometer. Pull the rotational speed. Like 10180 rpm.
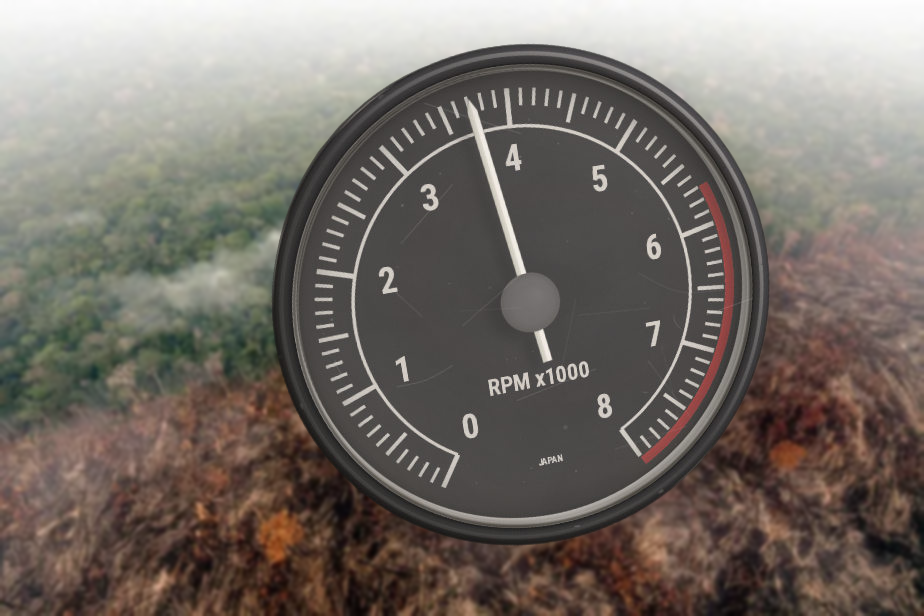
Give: 3700 rpm
